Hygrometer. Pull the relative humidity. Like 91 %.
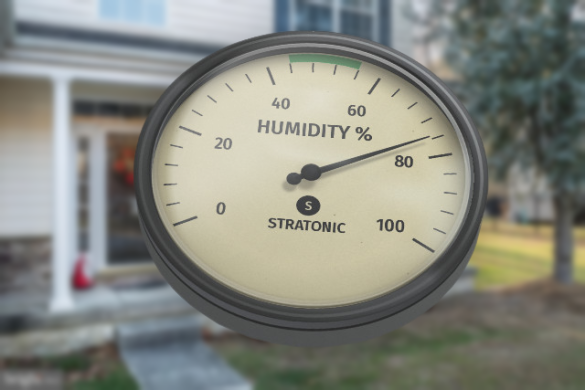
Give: 76 %
